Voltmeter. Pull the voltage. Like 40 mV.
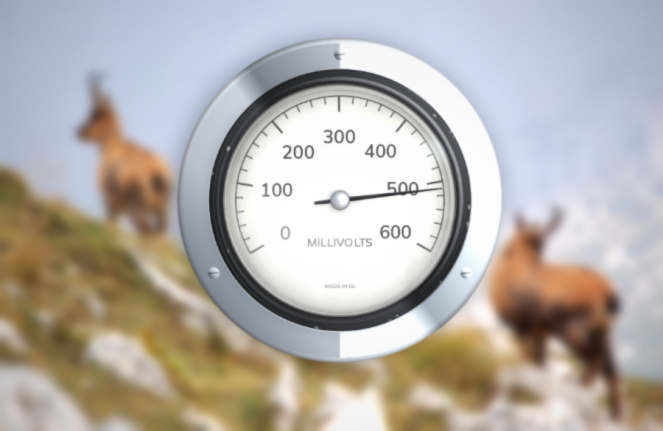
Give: 510 mV
